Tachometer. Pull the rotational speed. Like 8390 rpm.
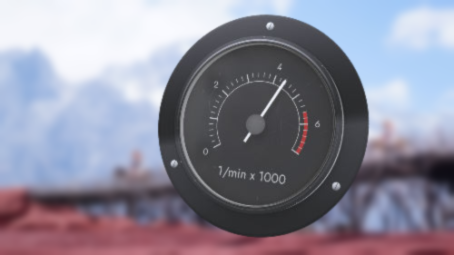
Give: 4400 rpm
